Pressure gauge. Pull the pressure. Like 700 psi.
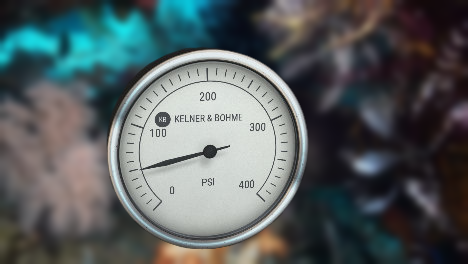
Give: 50 psi
